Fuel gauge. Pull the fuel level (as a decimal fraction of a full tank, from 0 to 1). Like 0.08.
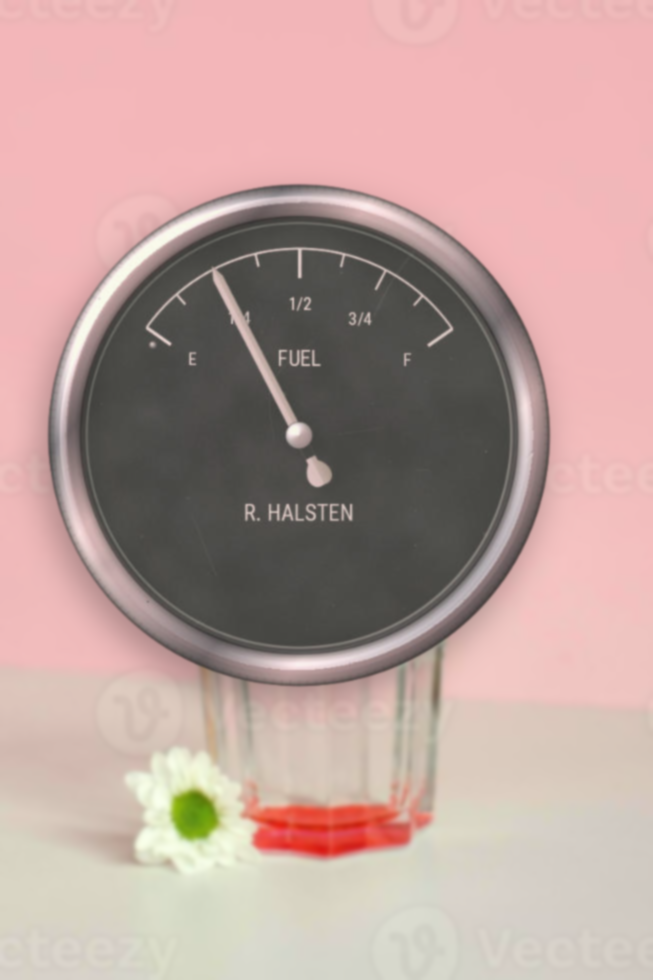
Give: 0.25
